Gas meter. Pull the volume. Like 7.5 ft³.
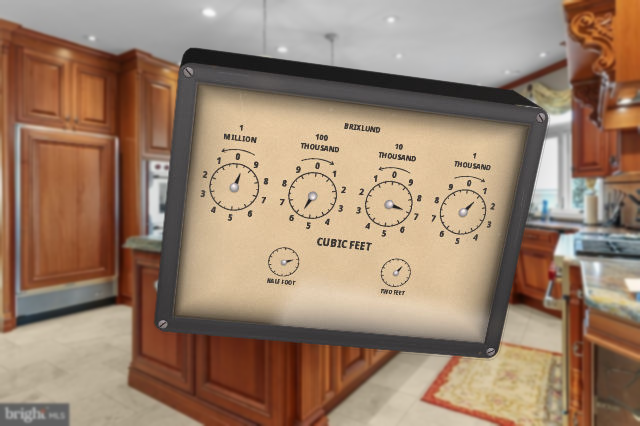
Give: 957100 ft³
